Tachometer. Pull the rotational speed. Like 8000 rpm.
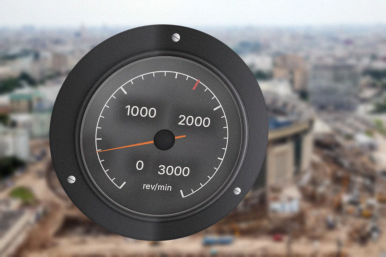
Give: 400 rpm
